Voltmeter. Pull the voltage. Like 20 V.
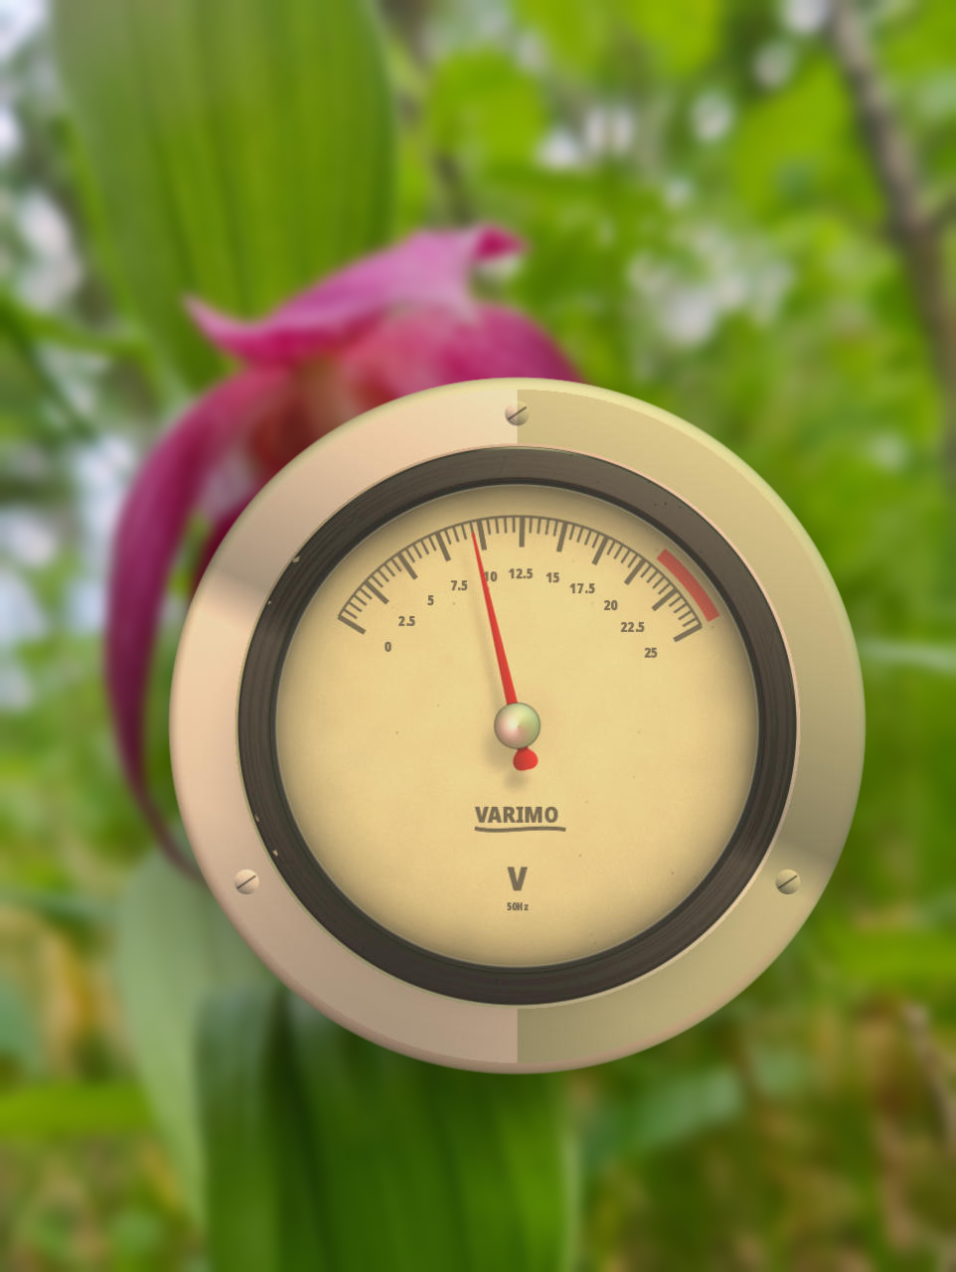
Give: 9.5 V
